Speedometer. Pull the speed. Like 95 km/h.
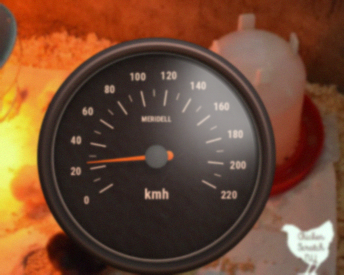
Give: 25 km/h
